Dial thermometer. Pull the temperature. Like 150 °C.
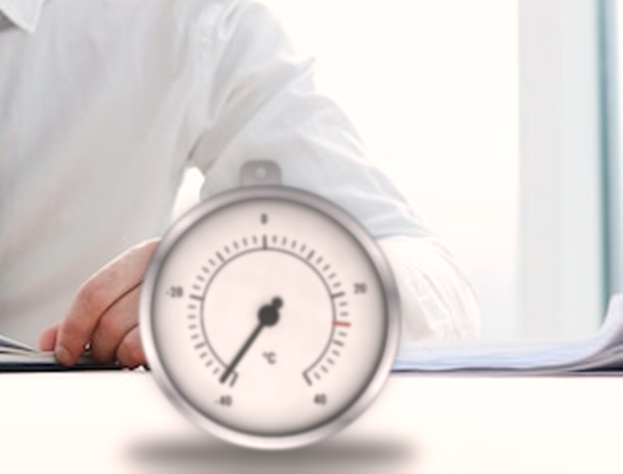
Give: -38 °C
